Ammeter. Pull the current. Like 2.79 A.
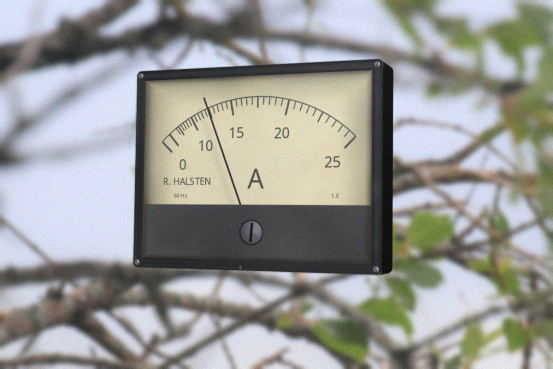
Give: 12.5 A
